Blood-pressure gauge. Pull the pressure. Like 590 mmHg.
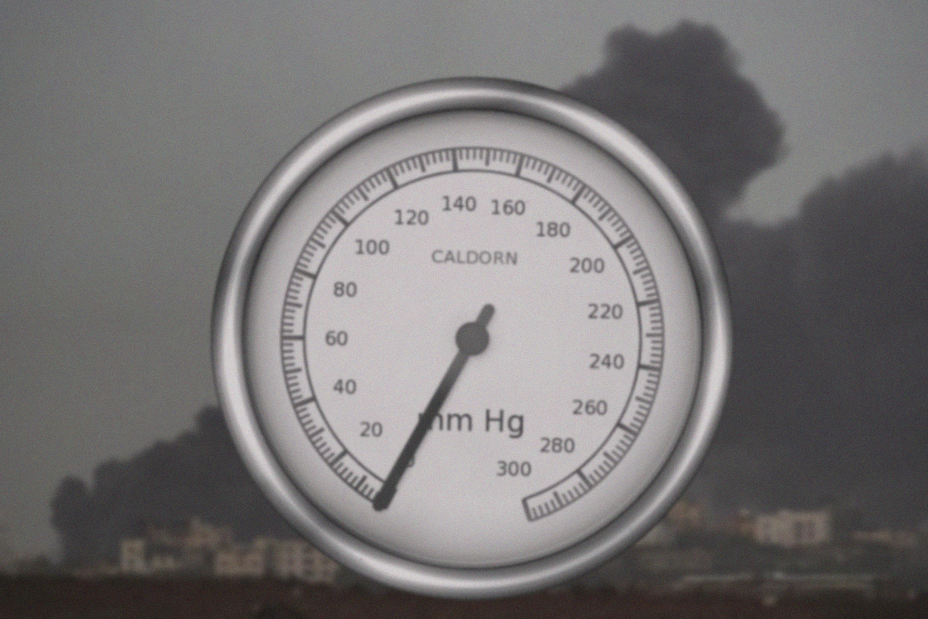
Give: 2 mmHg
